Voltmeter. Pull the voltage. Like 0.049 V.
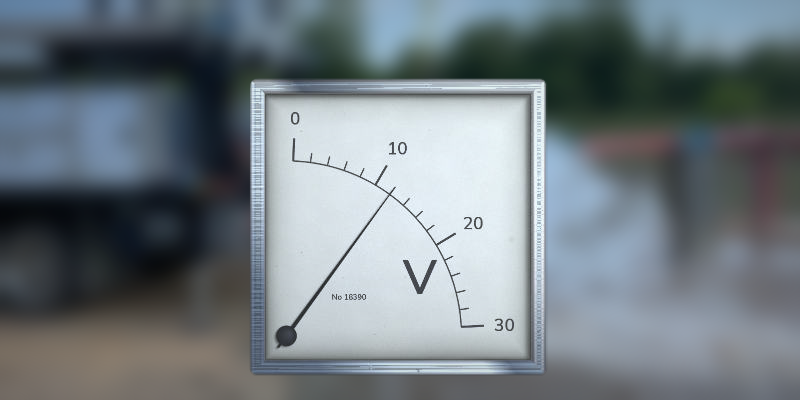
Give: 12 V
